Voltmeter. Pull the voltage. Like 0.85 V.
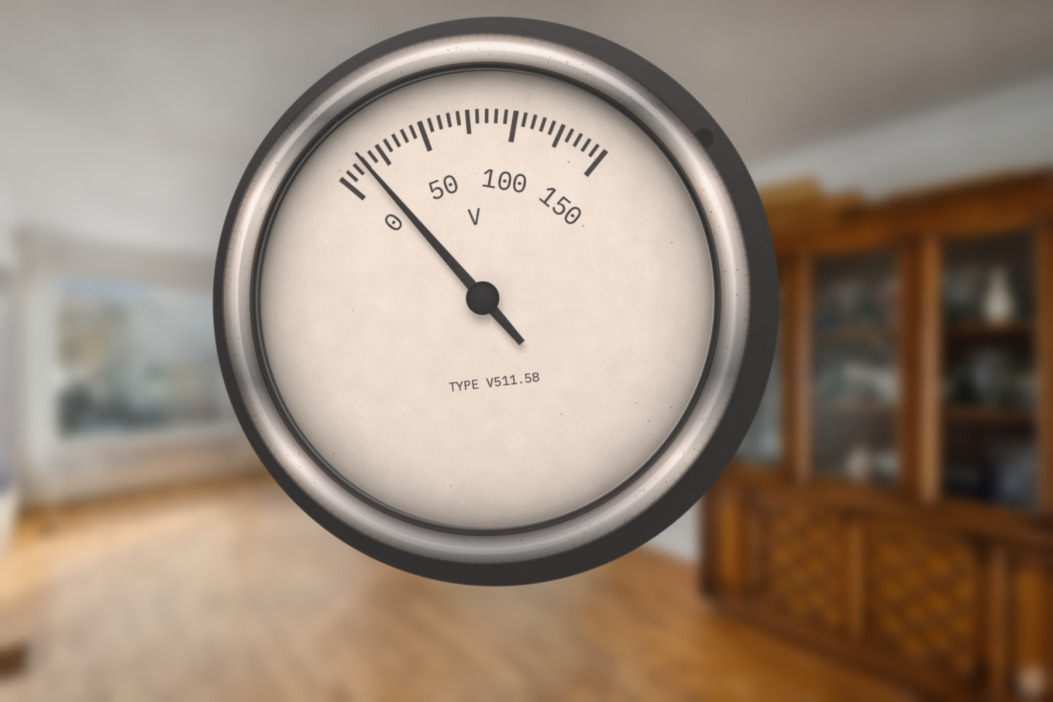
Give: 15 V
